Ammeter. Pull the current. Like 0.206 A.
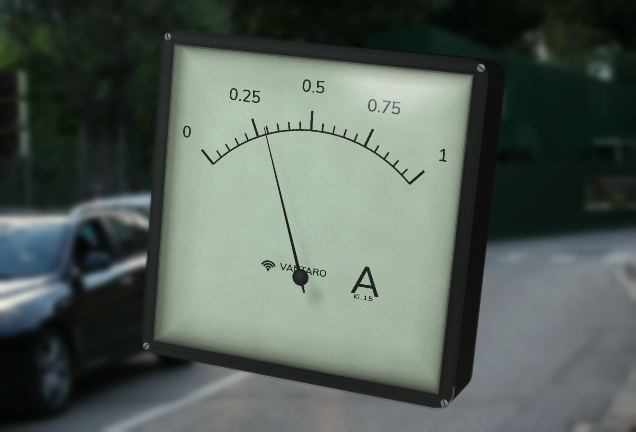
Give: 0.3 A
